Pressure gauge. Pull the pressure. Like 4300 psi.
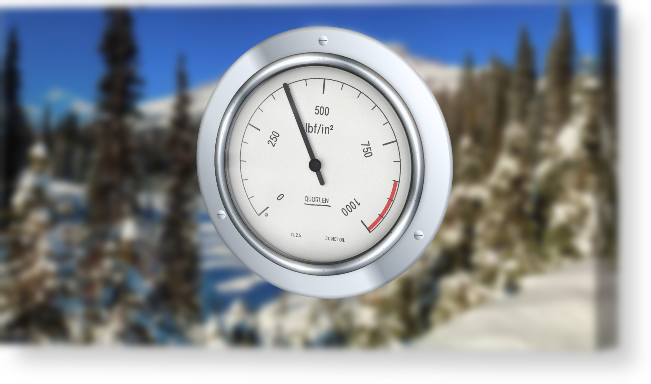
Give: 400 psi
